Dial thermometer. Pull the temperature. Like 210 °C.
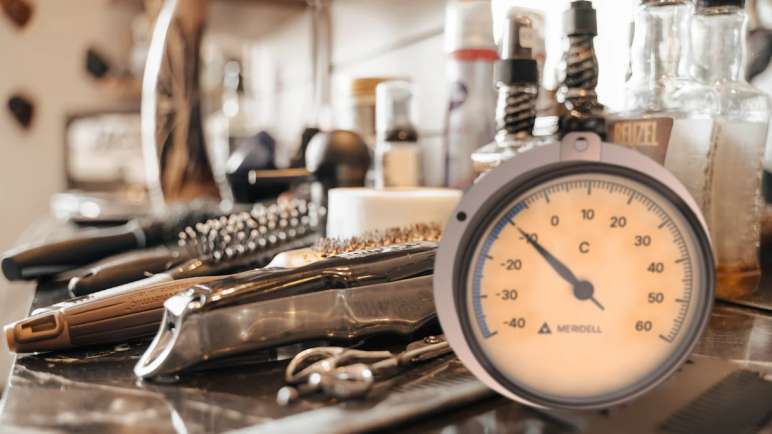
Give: -10 °C
